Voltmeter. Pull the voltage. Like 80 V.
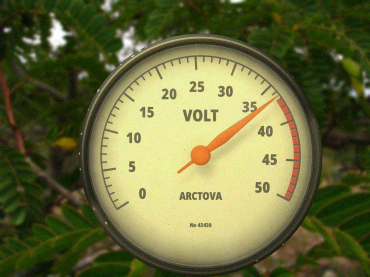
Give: 36.5 V
